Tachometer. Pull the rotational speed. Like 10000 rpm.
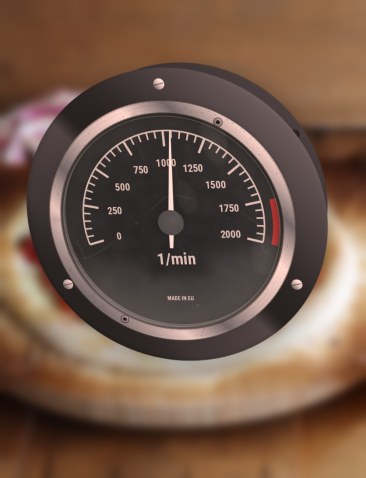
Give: 1050 rpm
